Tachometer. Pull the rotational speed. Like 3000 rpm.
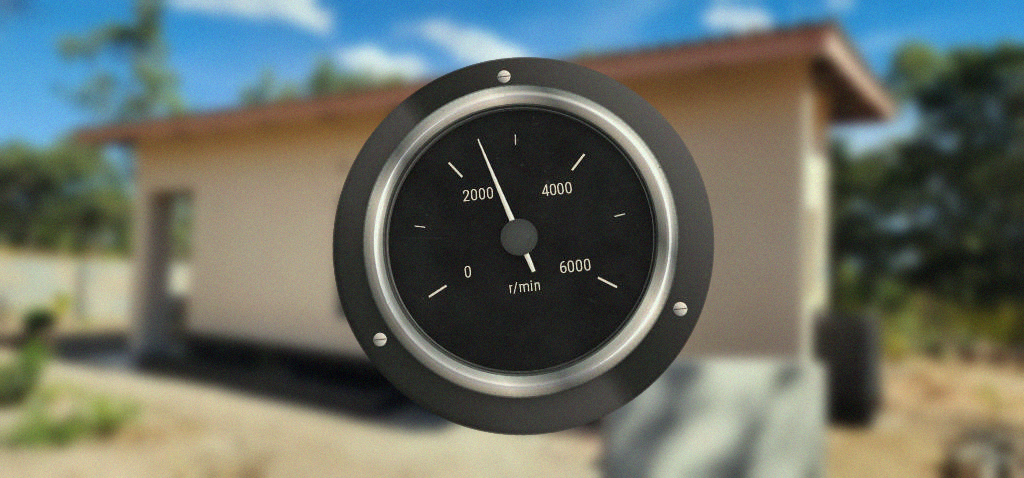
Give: 2500 rpm
